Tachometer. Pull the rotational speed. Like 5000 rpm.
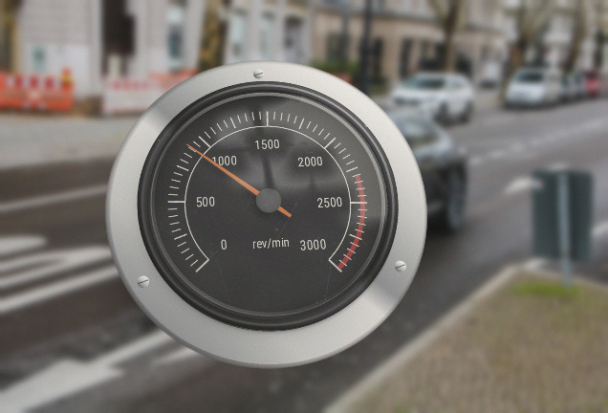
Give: 900 rpm
